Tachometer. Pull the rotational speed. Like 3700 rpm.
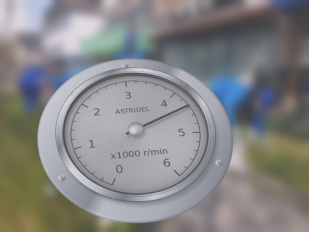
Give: 4400 rpm
